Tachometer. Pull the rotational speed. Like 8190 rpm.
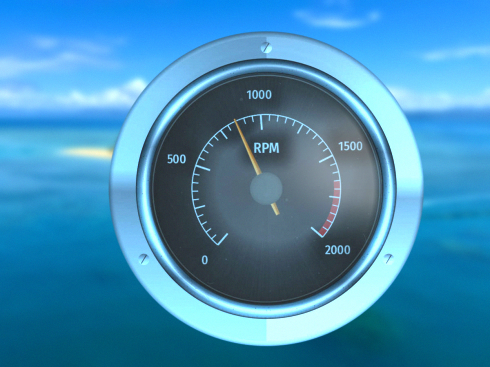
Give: 850 rpm
